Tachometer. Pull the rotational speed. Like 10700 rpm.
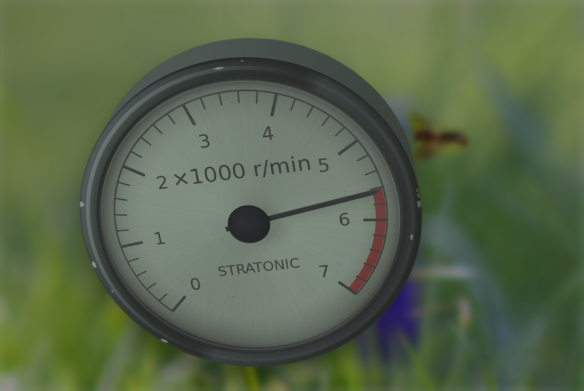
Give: 5600 rpm
